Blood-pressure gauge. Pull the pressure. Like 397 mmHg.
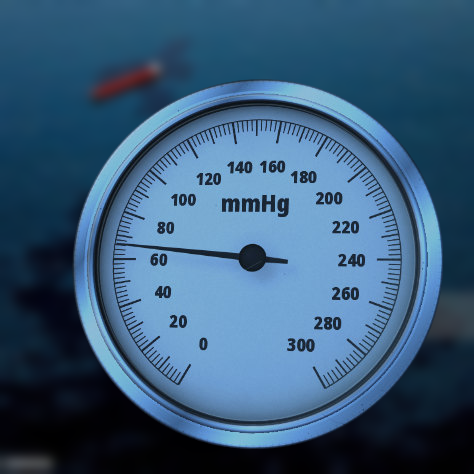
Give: 66 mmHg
